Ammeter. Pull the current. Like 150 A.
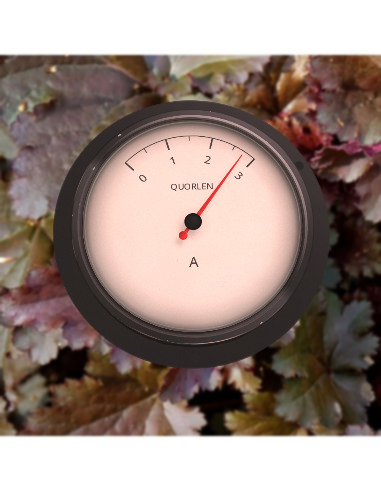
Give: 2.75 A
